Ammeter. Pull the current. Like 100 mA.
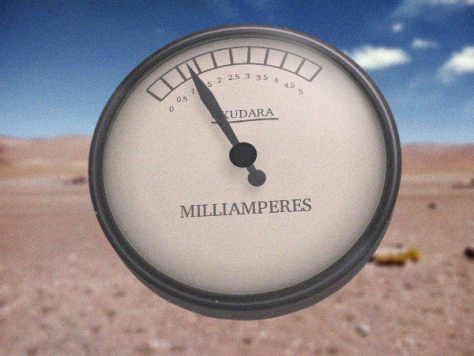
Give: 1.25 mA
